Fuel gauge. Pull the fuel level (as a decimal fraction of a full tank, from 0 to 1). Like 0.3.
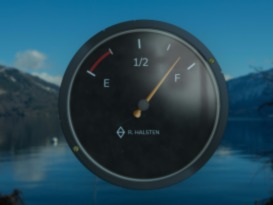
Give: 0.875
